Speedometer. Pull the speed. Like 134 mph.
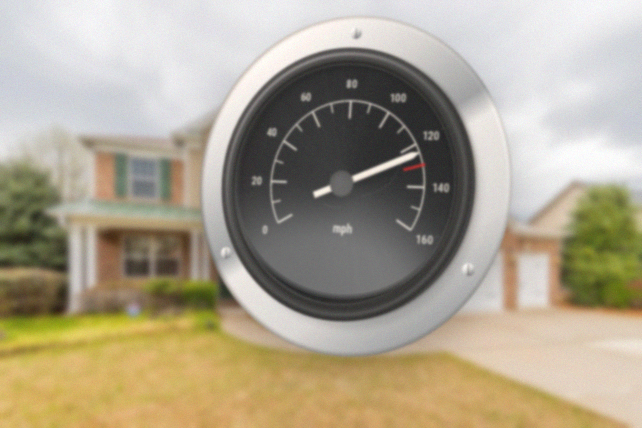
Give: 125 mph
